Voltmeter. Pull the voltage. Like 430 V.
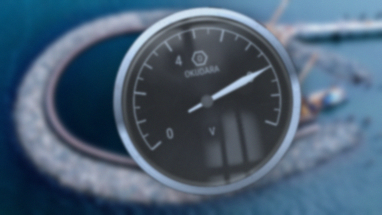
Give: 8 V
